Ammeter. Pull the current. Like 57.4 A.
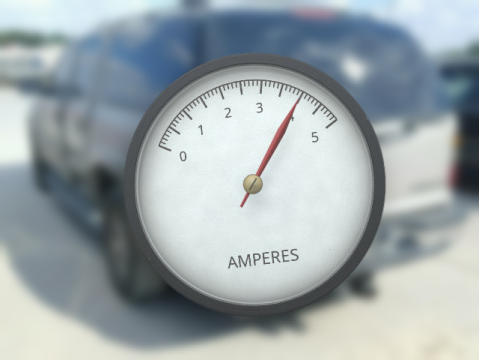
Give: 4 A
